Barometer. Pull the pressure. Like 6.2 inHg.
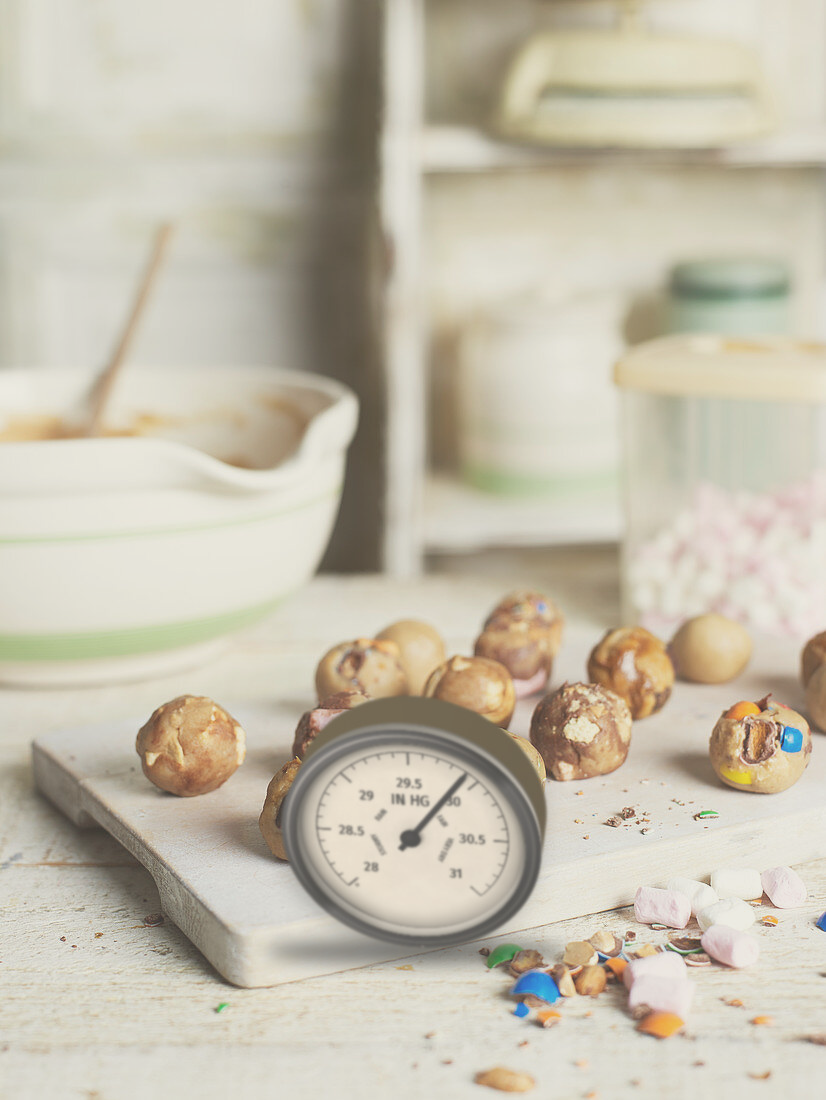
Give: 29.9 inHg
